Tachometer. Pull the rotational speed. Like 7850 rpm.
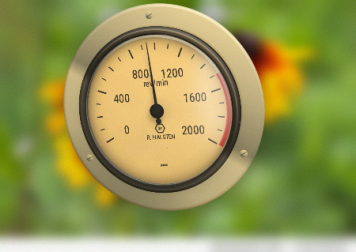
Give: 950 rpm
